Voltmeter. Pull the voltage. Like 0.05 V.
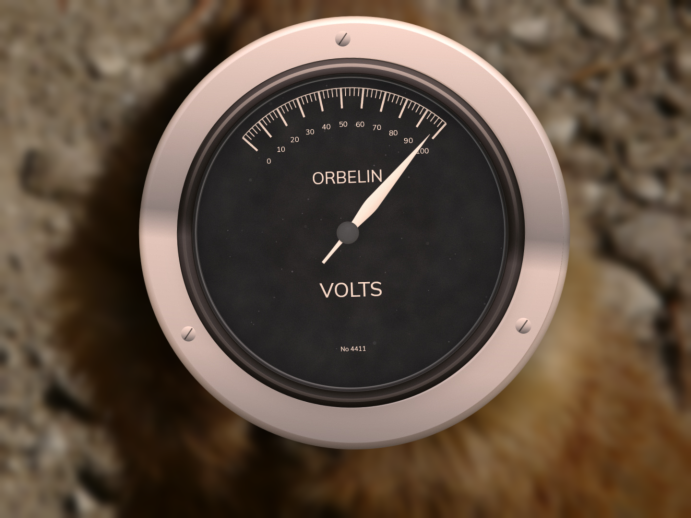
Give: 98 V
